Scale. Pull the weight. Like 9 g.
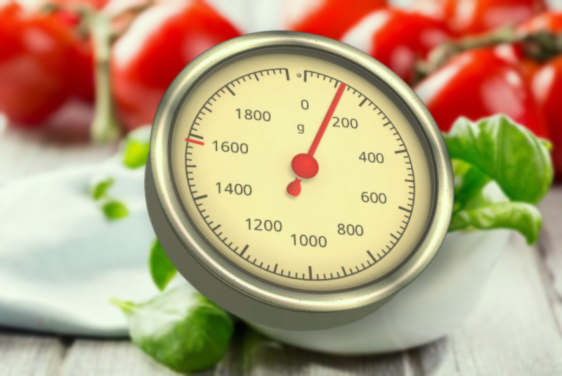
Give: 120 g
